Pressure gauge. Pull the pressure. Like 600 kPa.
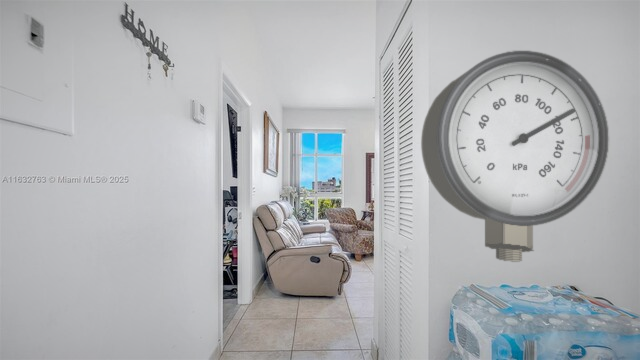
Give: 115 kPa
